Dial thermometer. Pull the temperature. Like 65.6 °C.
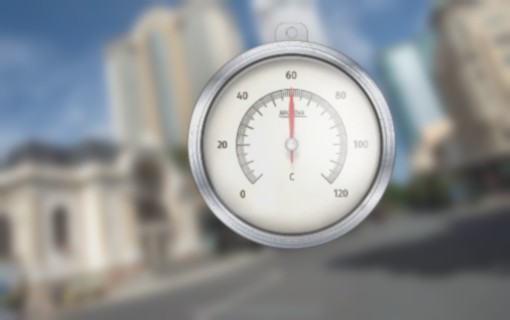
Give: 60 °C
